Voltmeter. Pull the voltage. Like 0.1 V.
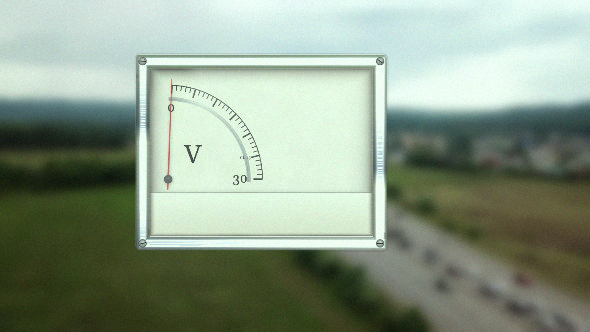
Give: 0 V
